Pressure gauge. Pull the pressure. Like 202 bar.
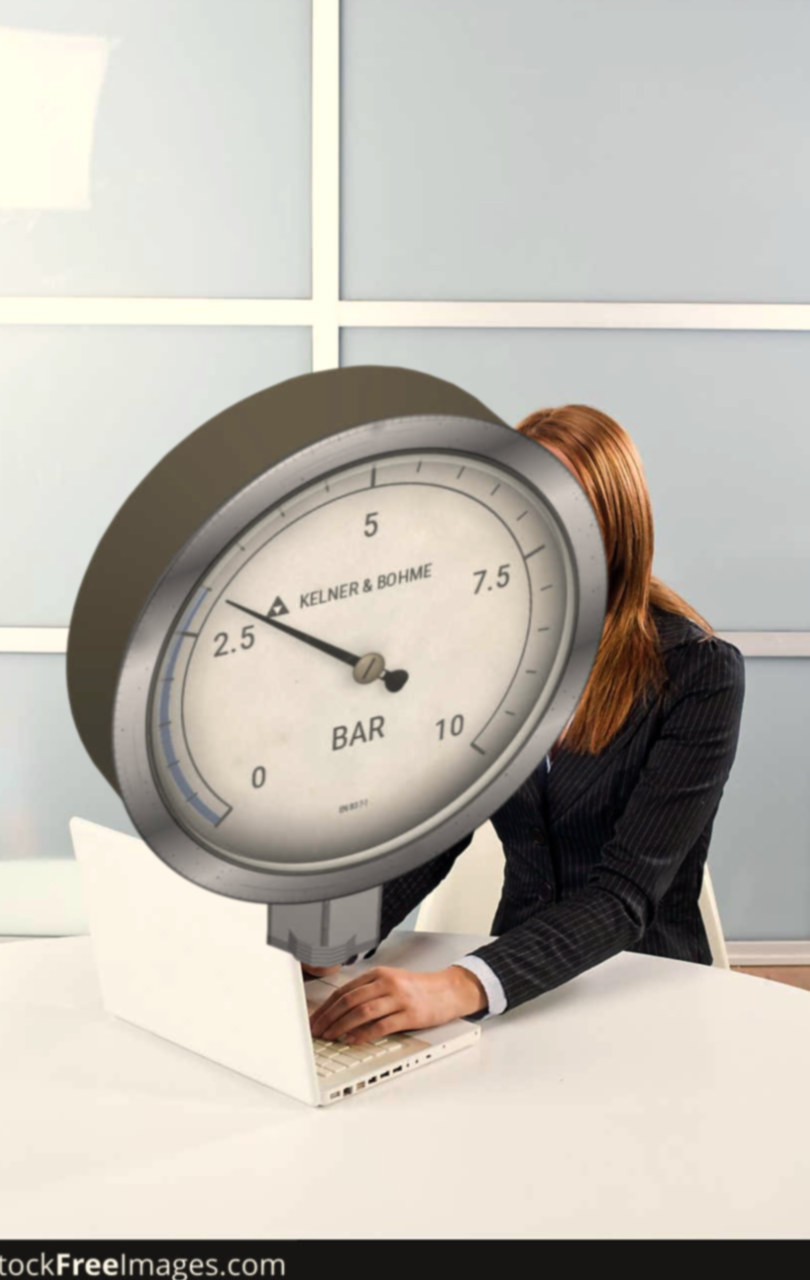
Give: 3 bar
